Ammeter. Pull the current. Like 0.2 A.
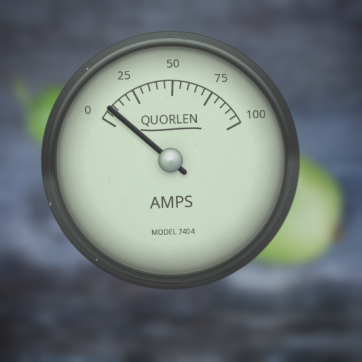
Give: 7.5 A
